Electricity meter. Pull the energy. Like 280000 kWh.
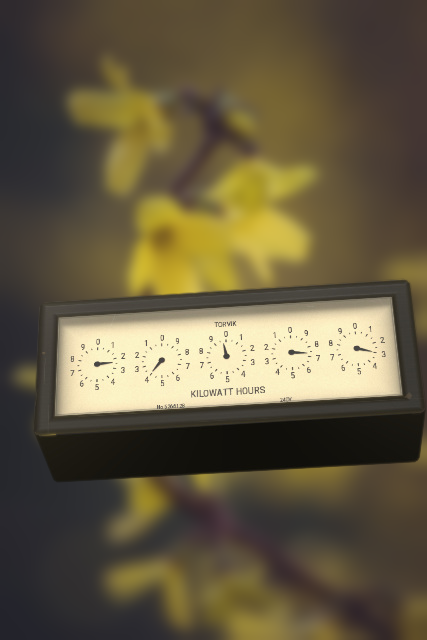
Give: 23973 kWh
